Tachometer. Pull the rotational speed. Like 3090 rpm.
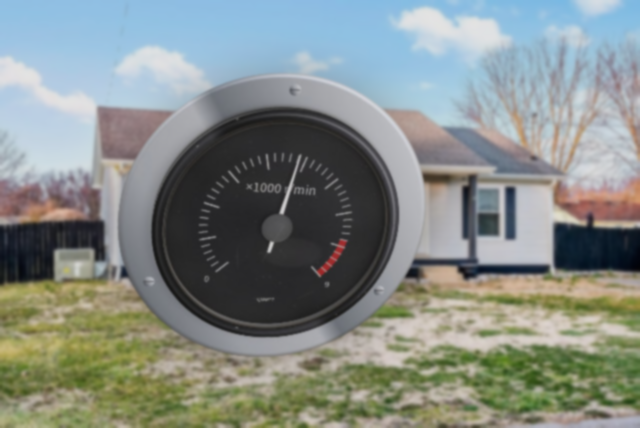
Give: 4800 rpm
